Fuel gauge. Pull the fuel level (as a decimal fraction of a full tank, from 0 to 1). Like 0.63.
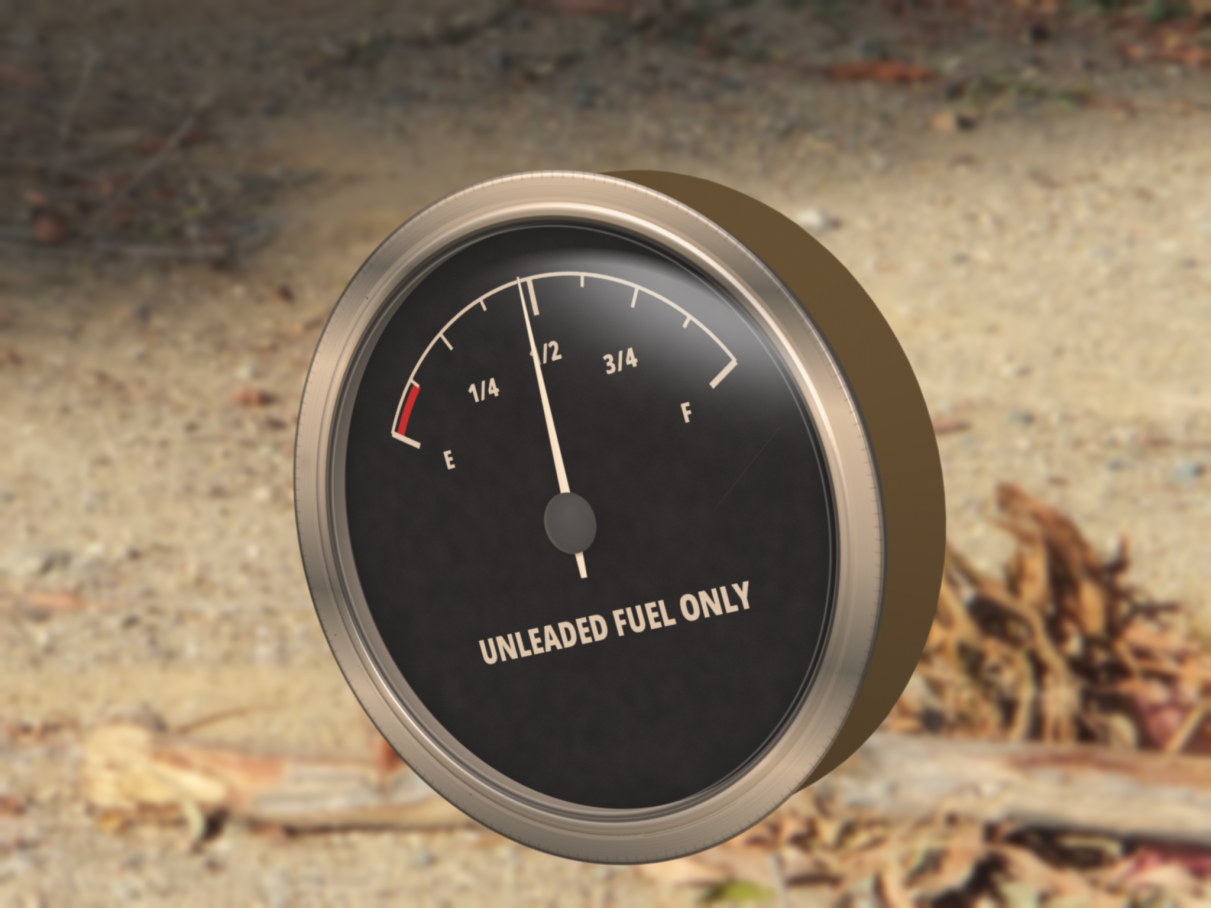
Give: 0.5
